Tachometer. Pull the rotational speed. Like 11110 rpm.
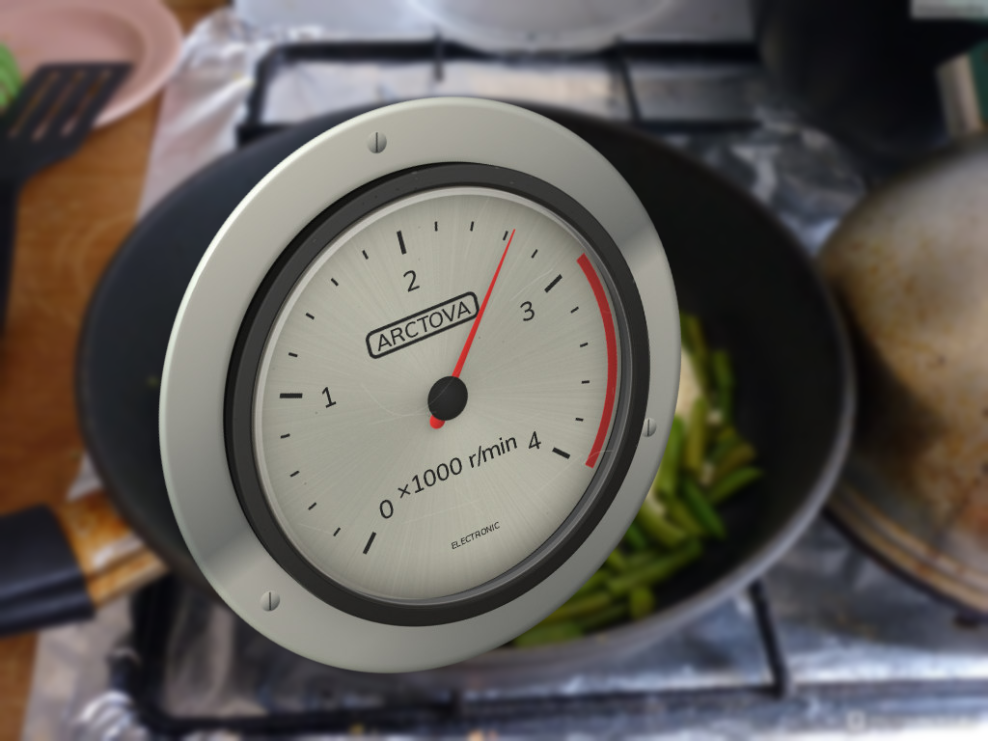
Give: 2600 rpm
